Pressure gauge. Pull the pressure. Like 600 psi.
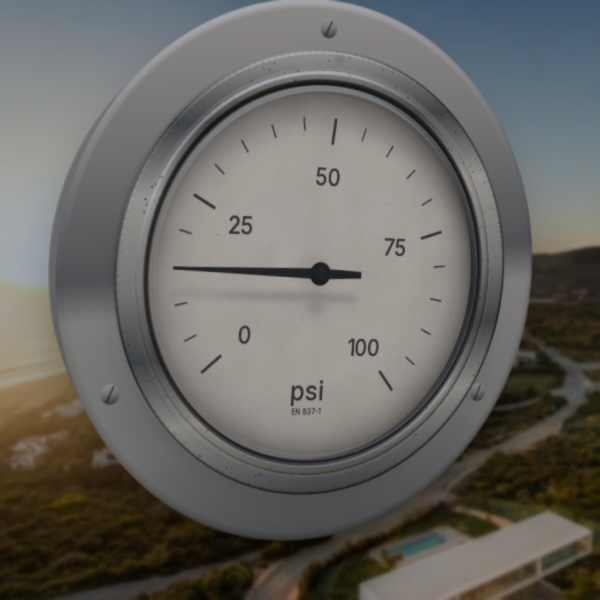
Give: 15 psi
